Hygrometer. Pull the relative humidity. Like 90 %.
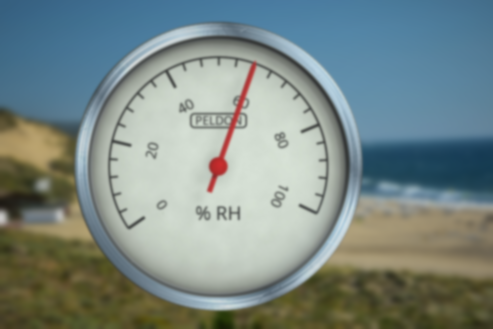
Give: 60 %
